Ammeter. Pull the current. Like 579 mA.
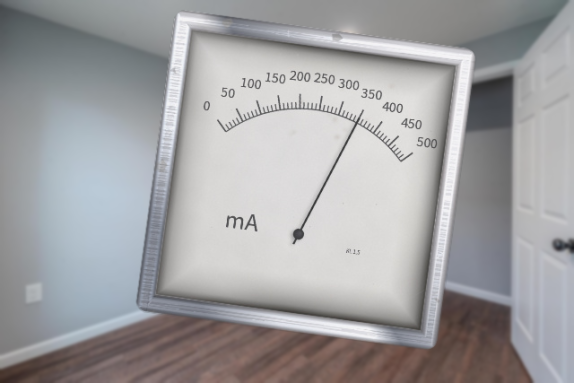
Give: 350 mA
